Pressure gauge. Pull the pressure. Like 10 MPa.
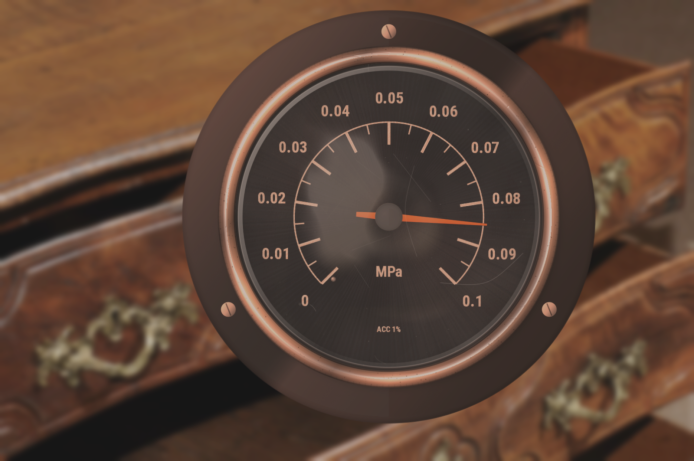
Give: 0.085 MPa
